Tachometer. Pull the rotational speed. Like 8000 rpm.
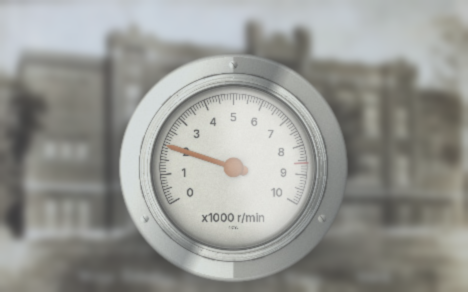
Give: 2000 rpm
